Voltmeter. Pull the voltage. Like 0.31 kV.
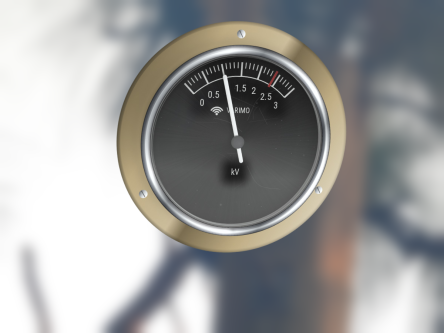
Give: 1 kV
